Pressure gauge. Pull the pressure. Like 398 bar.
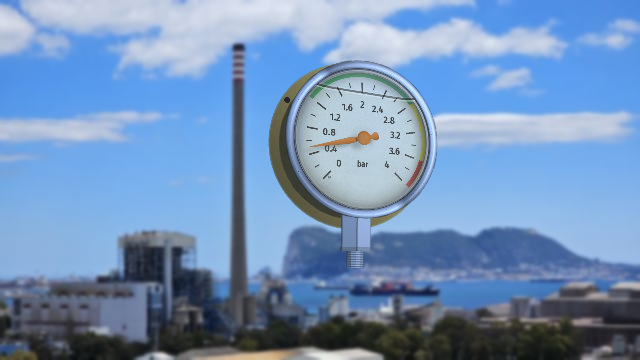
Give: 0.5 bar
